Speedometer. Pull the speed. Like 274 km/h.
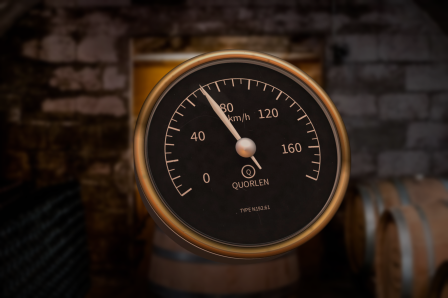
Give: 70 km/h
